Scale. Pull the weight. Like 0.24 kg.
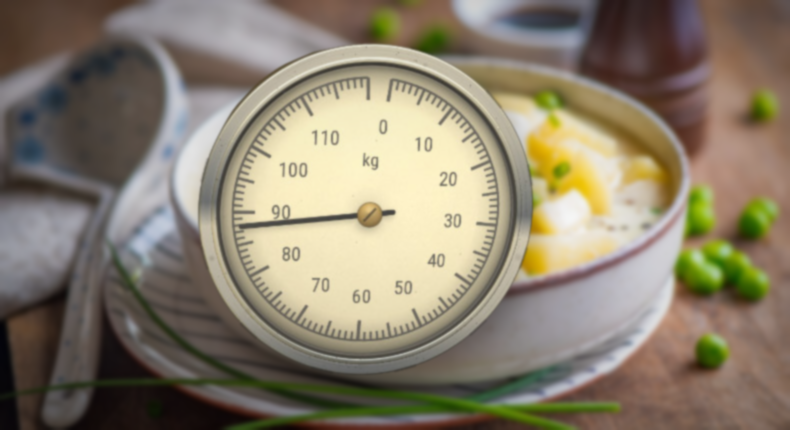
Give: 88 kg
